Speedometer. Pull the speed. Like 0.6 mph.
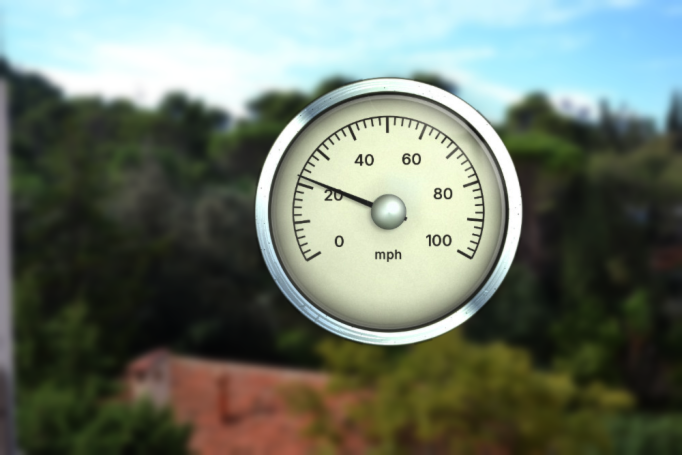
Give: 22 mph
